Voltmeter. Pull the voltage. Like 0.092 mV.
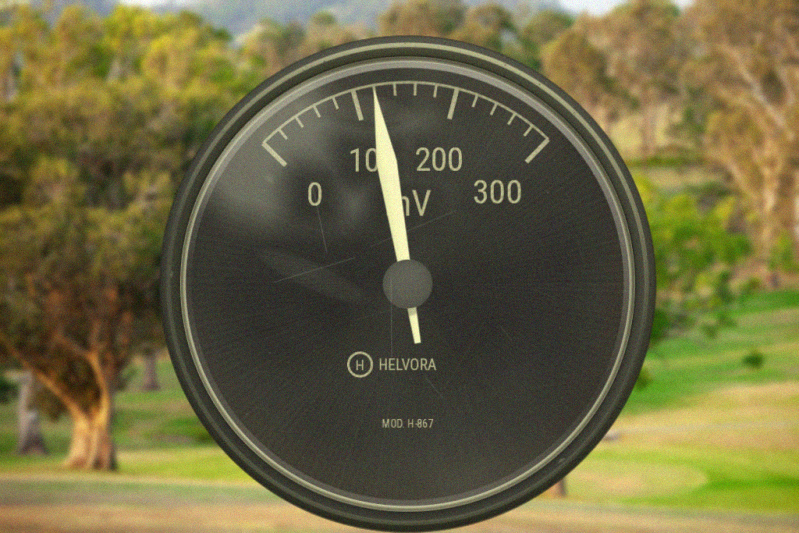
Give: 120 mV
